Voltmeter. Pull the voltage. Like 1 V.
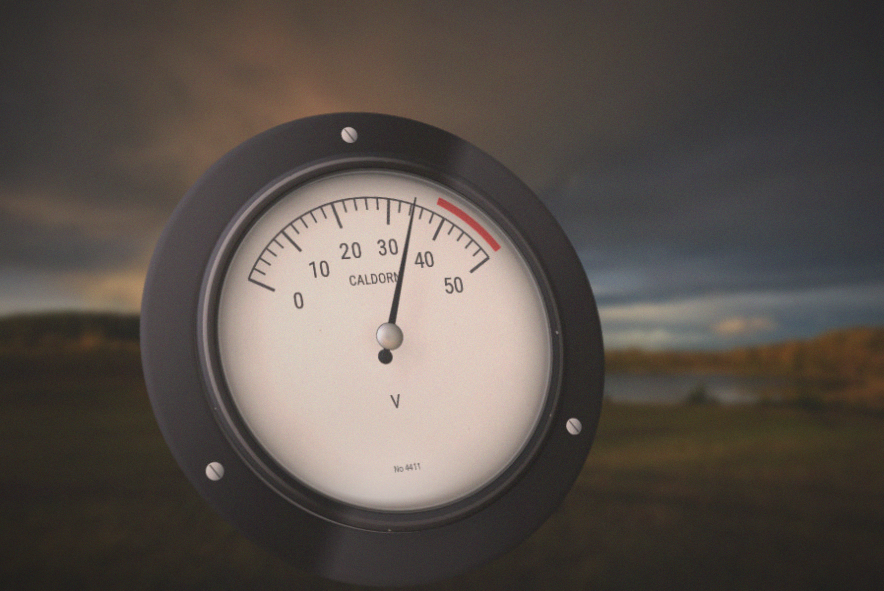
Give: 34 V
